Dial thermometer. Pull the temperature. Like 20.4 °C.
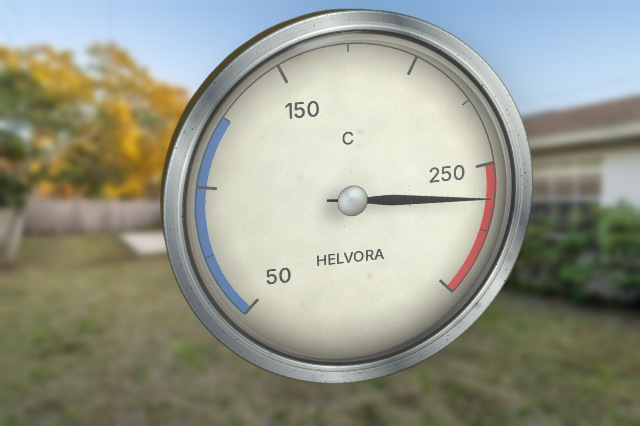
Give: 262.5 °C
